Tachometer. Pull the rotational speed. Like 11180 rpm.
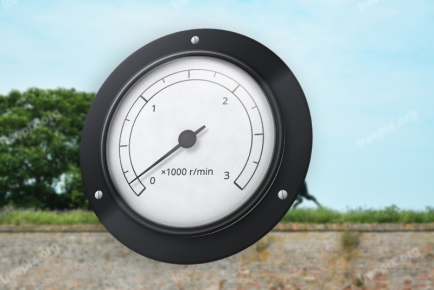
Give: 125 rpm
